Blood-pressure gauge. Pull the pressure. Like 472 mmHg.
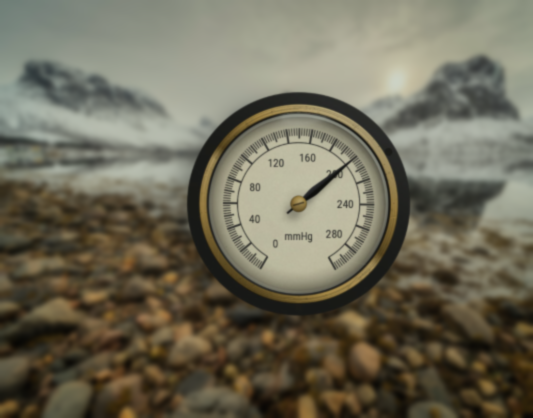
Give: 200 mmHg
